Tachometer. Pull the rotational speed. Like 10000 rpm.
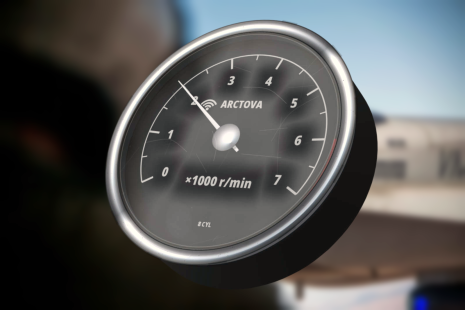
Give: 2000 rpm
